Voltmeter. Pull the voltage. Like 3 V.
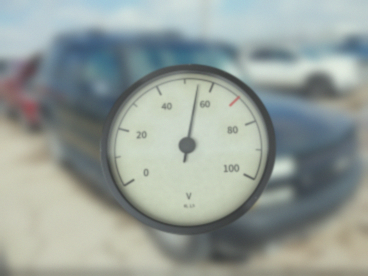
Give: 55 V
